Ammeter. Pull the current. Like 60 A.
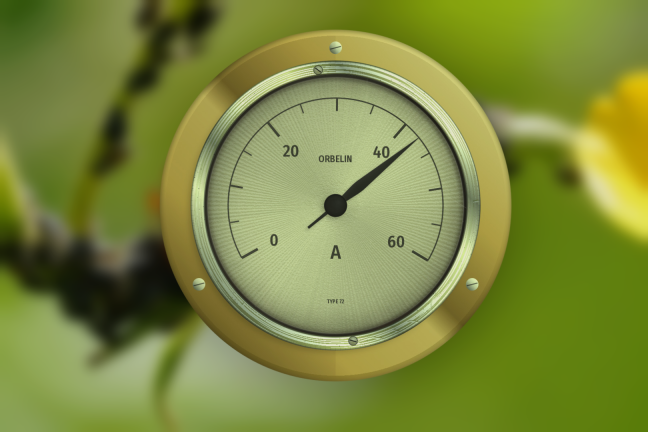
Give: 42.5 A
